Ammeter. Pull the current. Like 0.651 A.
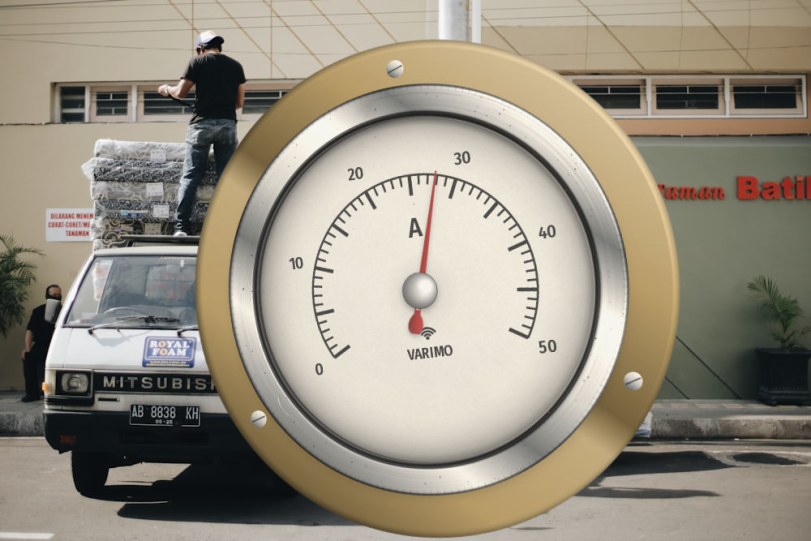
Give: 28 A
